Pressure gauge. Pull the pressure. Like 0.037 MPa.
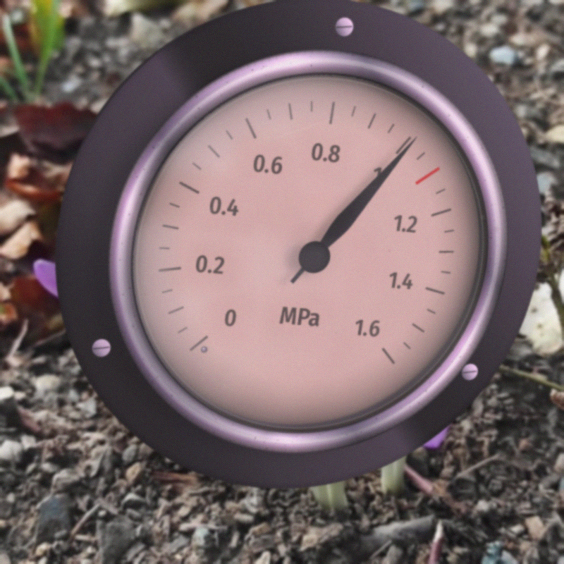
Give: 1 MPa
